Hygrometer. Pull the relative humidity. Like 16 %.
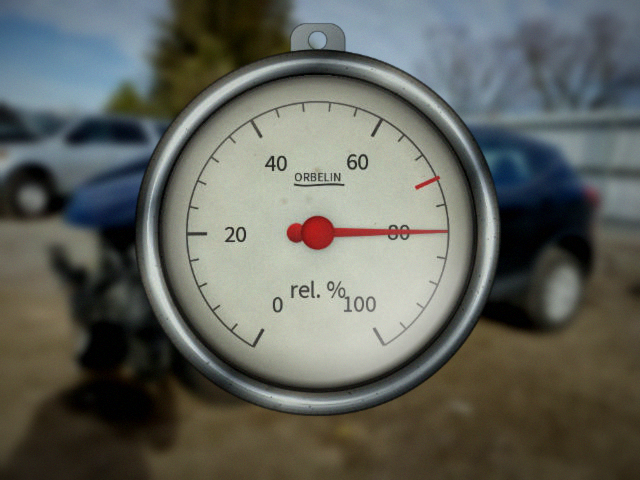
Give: 80 %
